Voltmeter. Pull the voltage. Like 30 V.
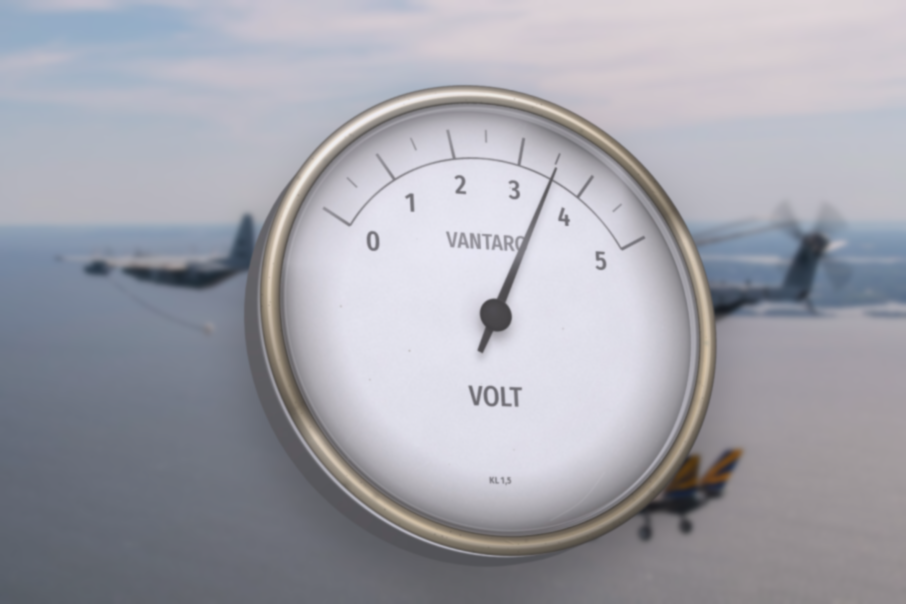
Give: 3.5 V
